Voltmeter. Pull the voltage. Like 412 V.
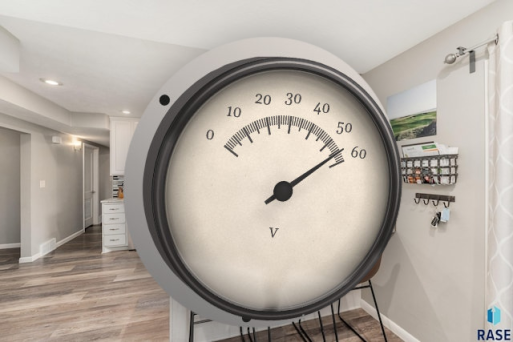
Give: 55 V
